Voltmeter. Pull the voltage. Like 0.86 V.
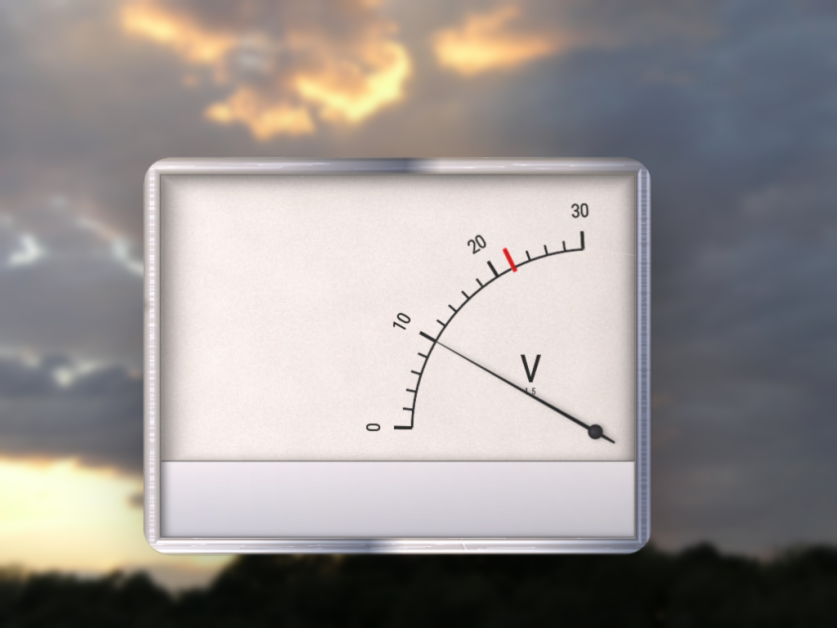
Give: 10 V
